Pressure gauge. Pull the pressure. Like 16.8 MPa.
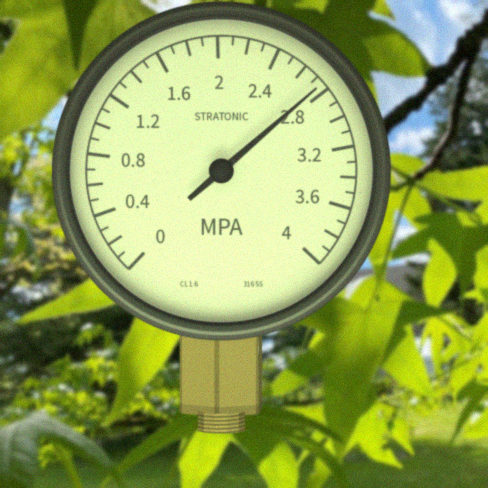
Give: 2.75 MPa
